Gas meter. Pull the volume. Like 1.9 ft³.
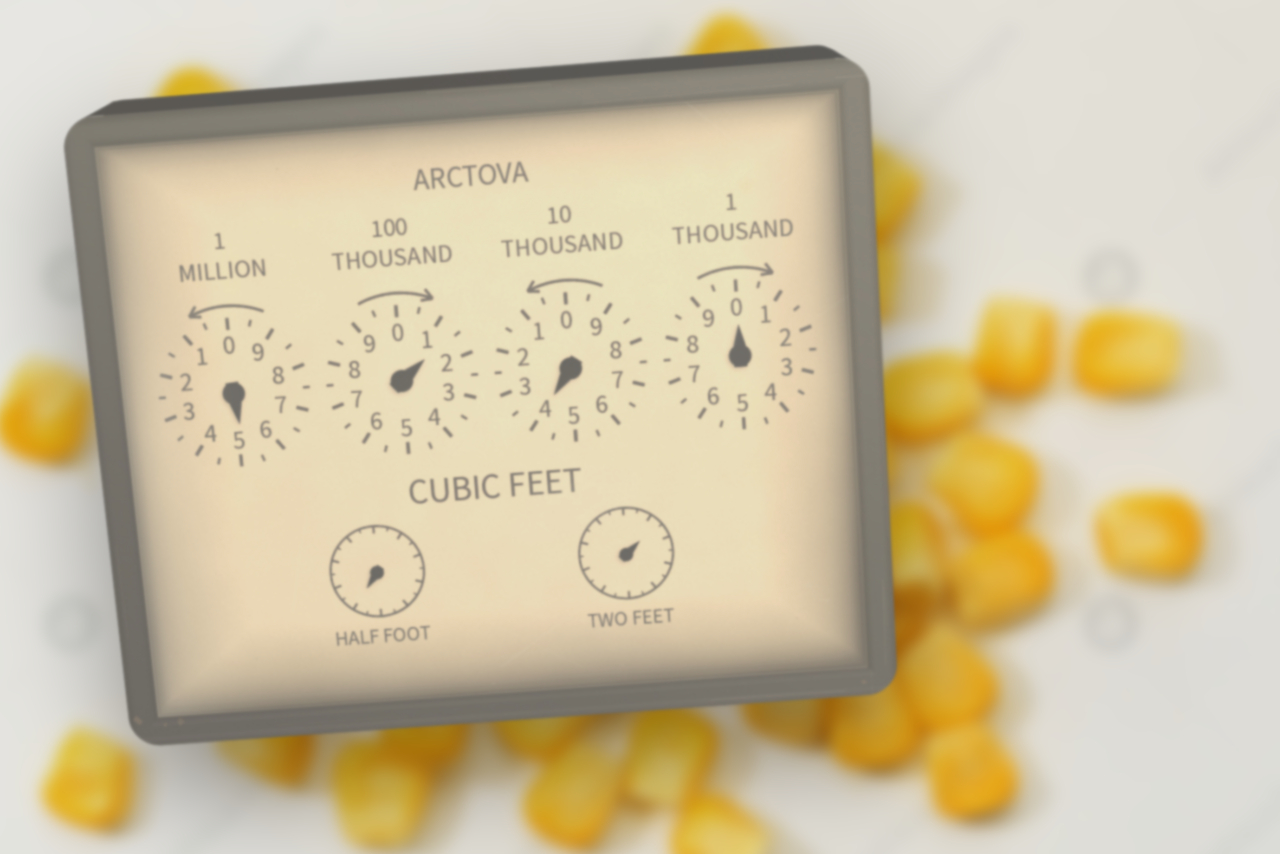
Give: 514000 ft³
